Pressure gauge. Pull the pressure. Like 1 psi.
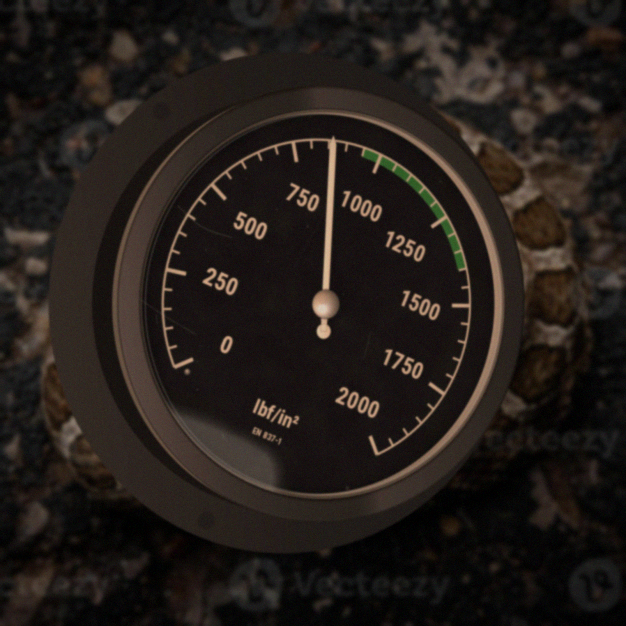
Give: 850 psi
